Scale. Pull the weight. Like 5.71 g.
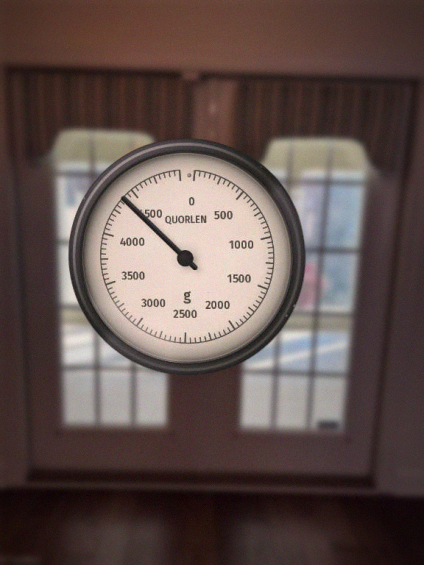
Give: 4400 g
